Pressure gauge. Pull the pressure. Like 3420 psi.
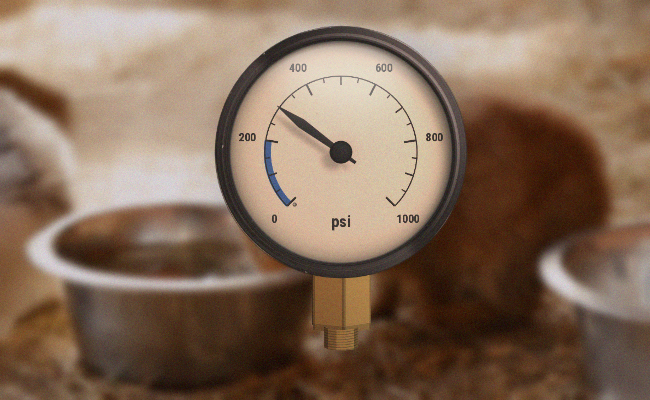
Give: 300 psi
